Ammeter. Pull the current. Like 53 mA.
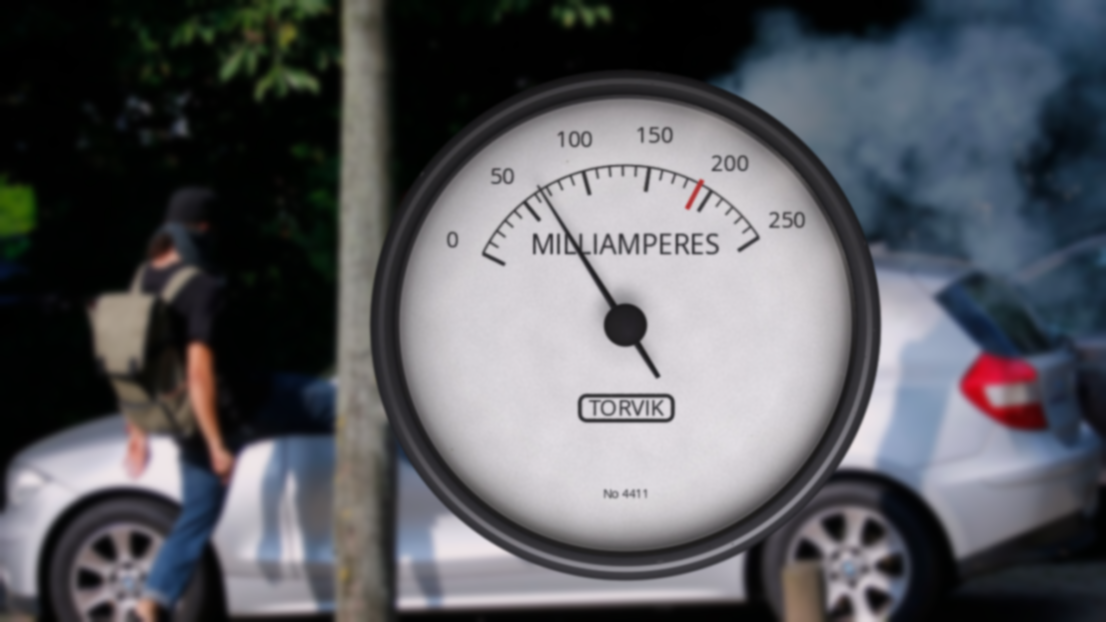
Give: 65 mA
